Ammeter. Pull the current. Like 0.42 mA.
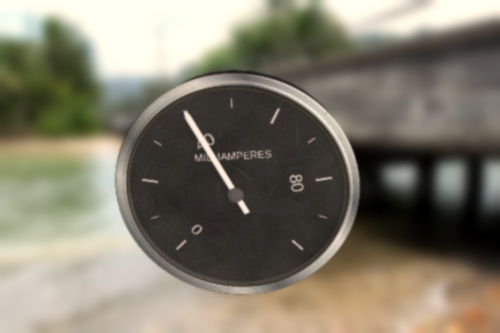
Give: 40 mA
